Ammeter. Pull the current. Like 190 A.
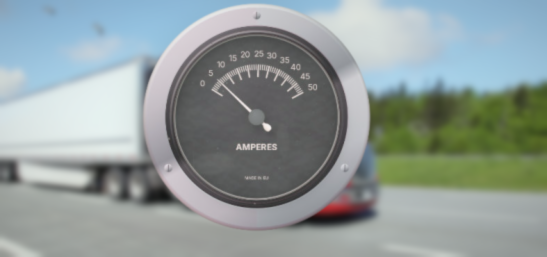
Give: 5 A
